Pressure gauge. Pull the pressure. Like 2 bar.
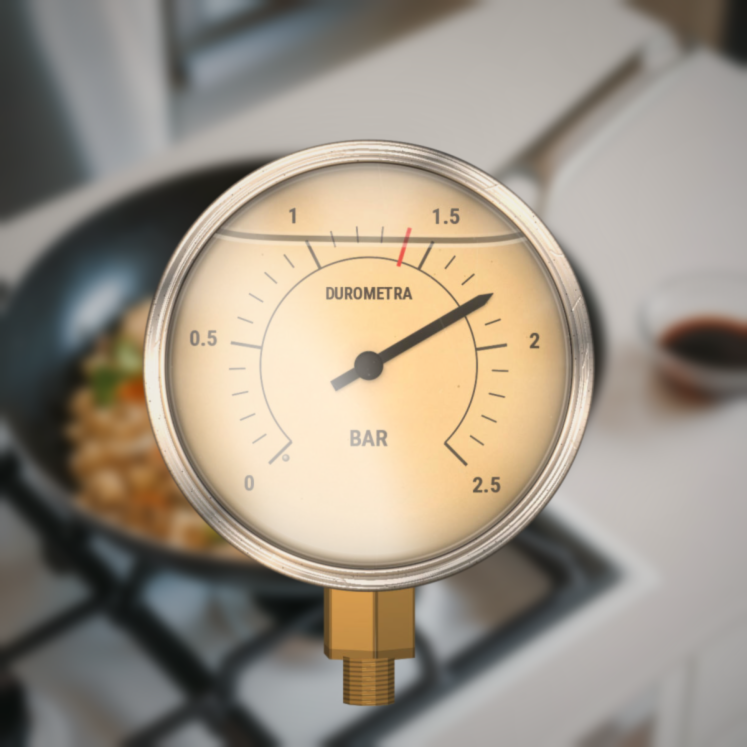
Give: 1.8 bar
